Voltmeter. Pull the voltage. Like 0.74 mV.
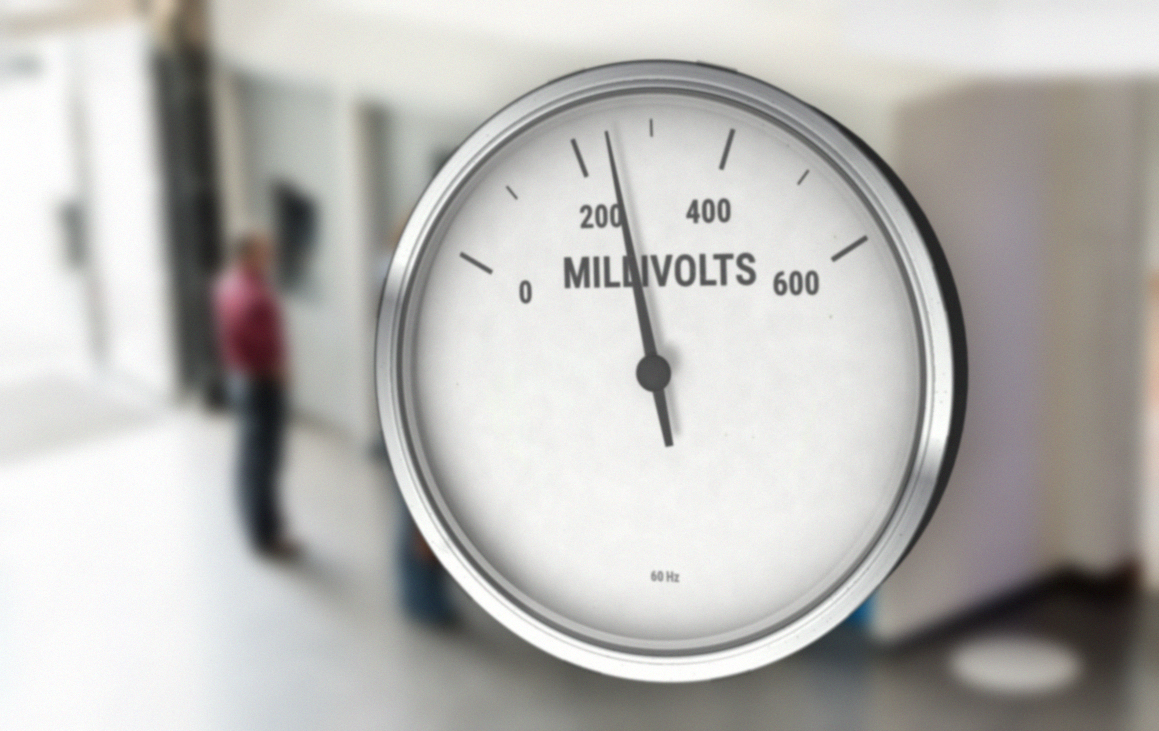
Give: 250 mV
